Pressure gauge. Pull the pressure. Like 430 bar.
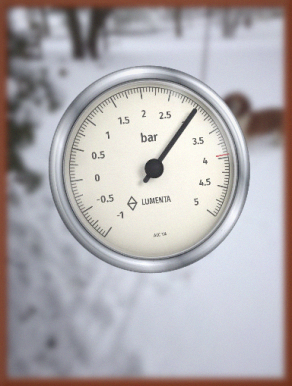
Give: 3 bar
